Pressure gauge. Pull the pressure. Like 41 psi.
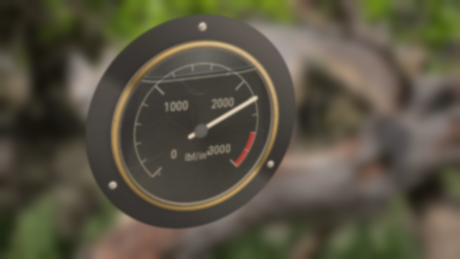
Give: 2200 psi
